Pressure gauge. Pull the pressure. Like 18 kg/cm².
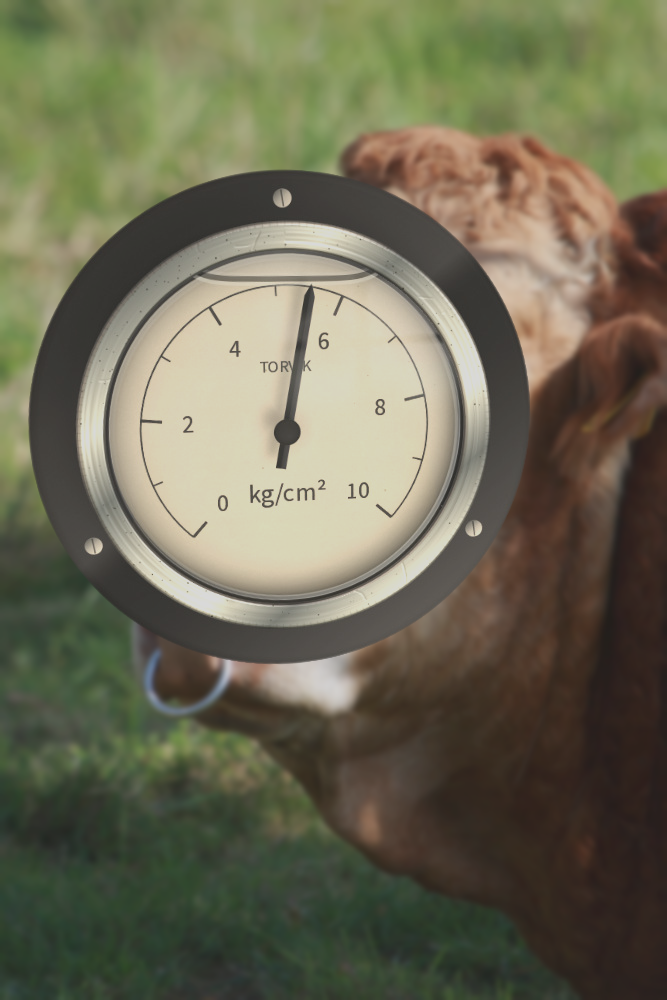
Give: 5.5 kg/cm²
